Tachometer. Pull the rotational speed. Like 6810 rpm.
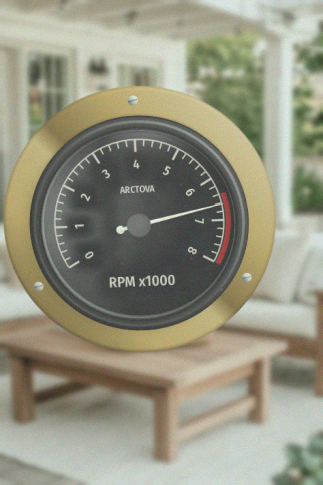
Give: 6600 rpm
